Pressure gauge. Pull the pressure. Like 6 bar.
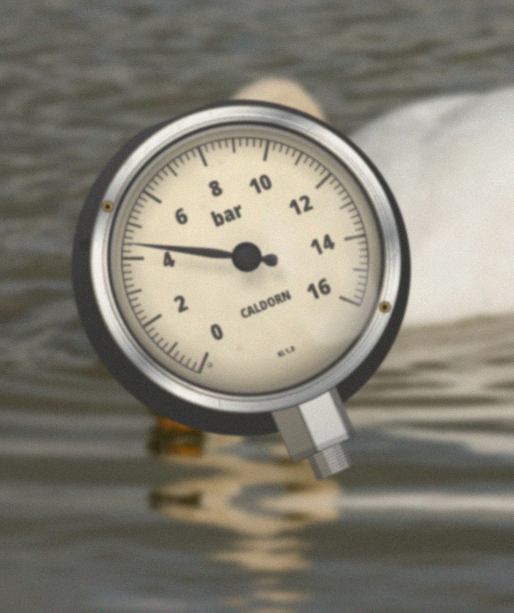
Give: 4.4 bar
